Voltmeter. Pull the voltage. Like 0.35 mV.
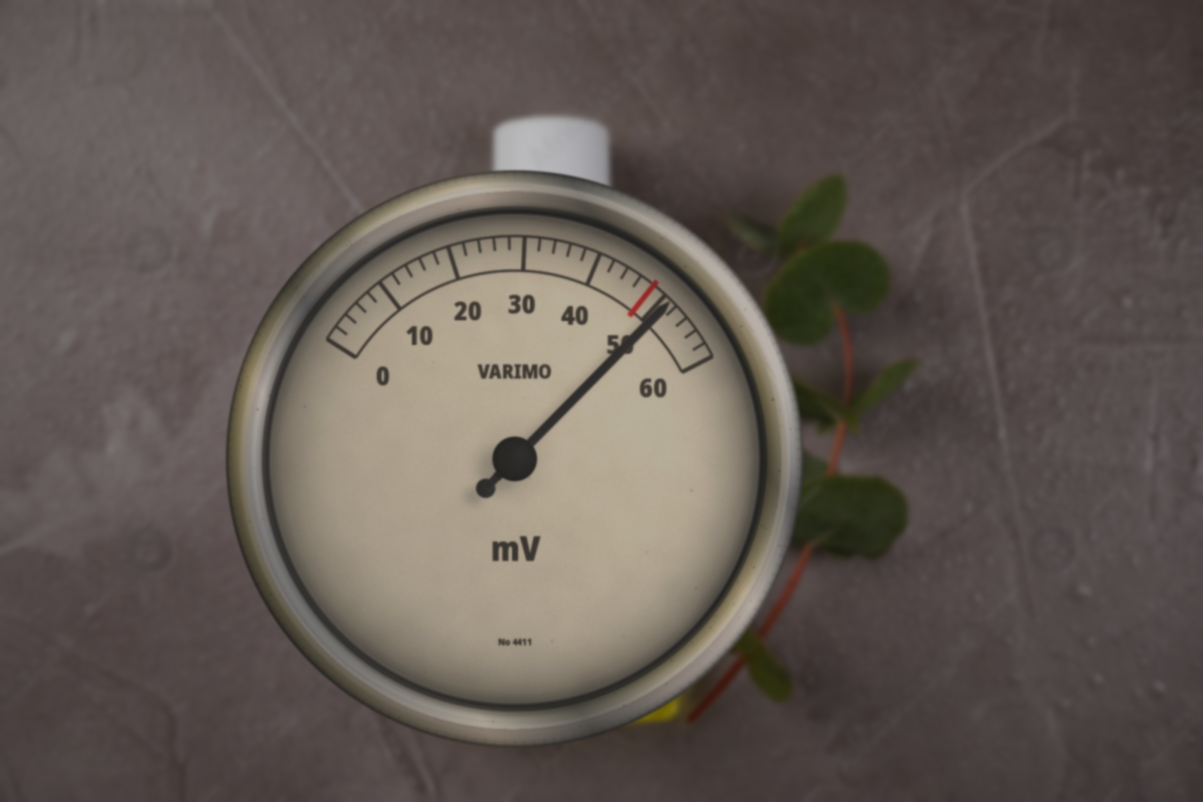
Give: 51 mV
